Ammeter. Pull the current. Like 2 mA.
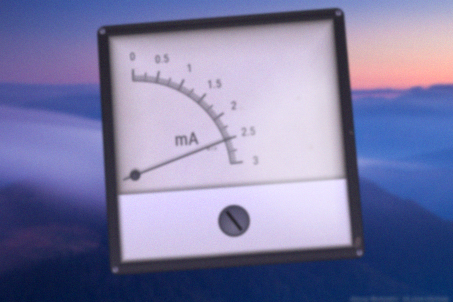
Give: 2.5 mA
